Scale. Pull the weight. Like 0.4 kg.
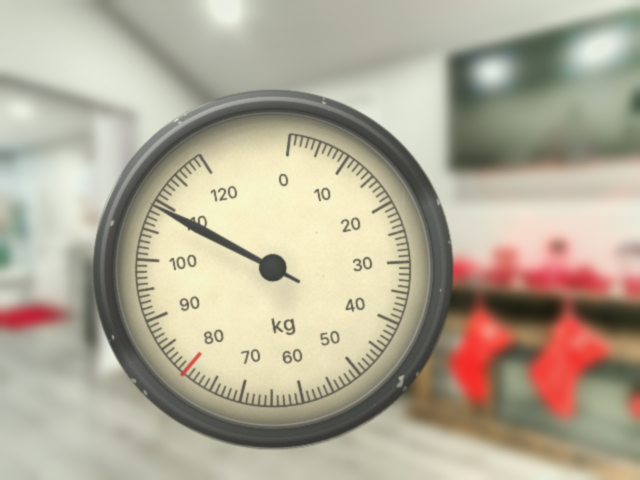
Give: 109 kg
